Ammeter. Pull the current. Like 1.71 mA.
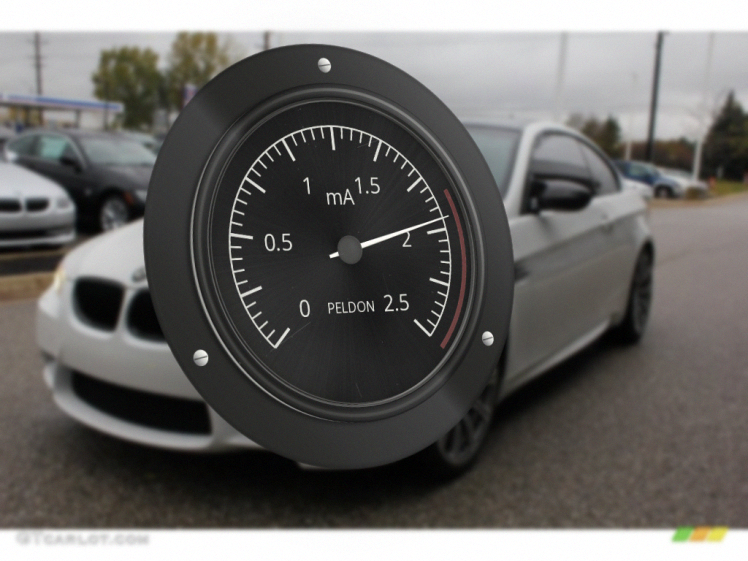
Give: 1.95 mA
